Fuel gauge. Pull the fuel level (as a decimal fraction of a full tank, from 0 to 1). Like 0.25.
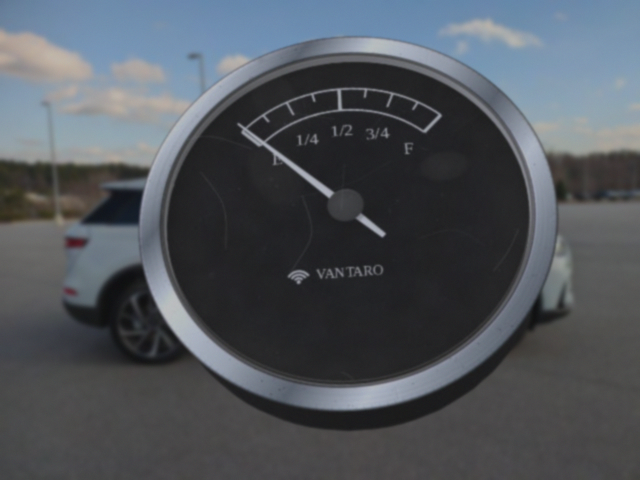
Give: 0
